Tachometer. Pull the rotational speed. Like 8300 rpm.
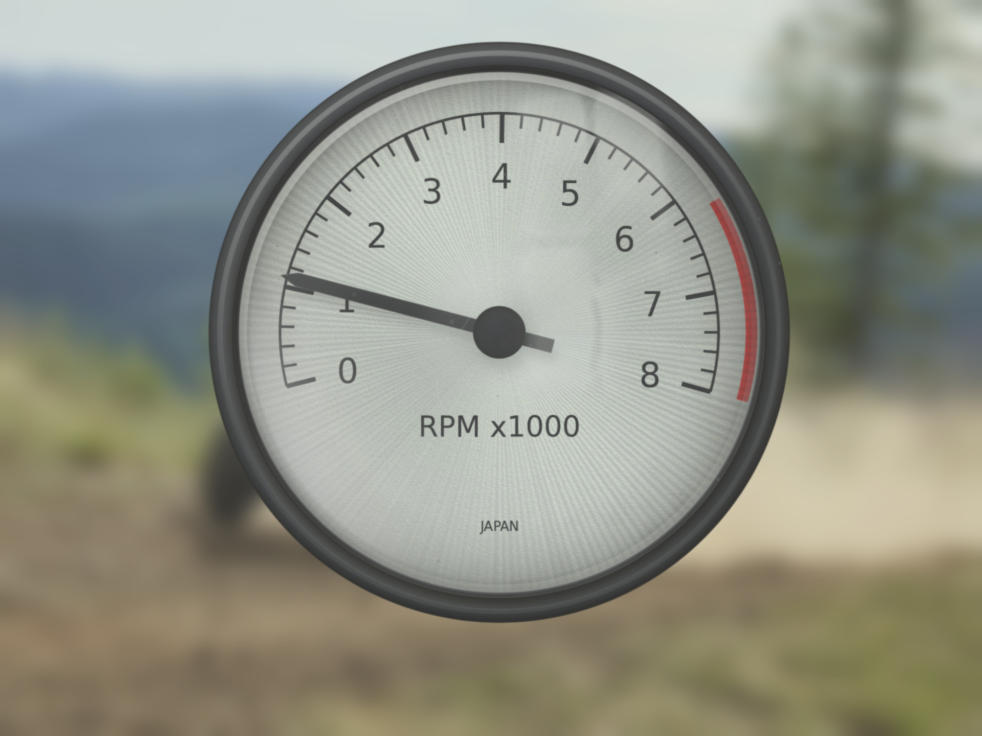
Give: 1100 rpm
